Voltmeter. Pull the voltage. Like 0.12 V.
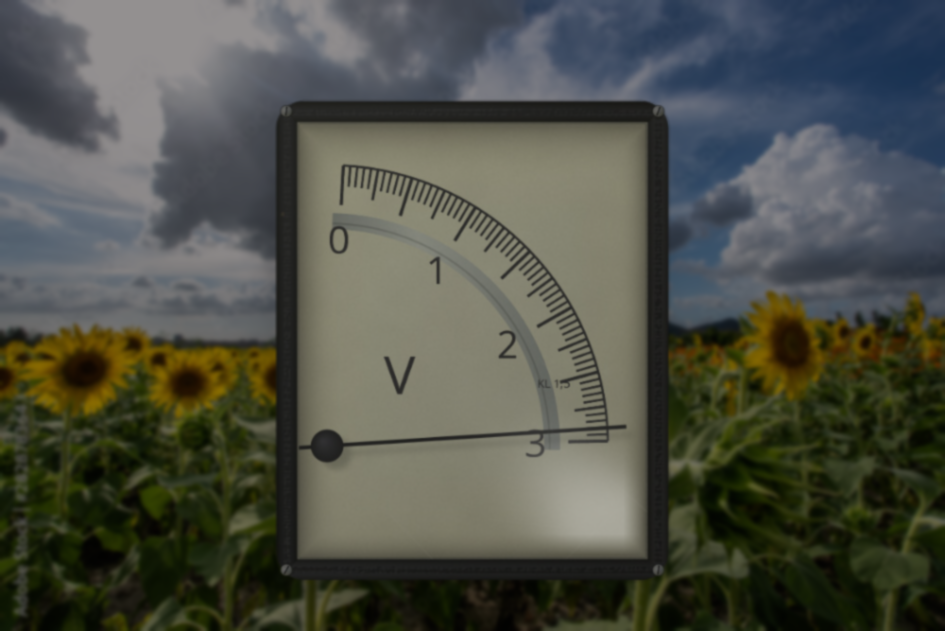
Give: 2.9 V
